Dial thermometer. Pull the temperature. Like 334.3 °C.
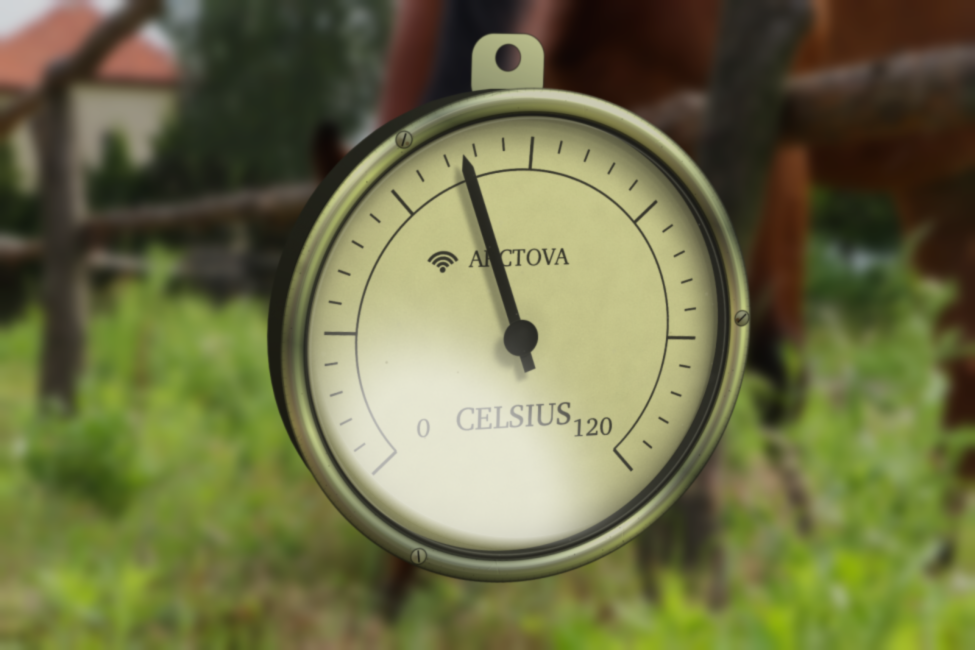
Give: 50 °C
